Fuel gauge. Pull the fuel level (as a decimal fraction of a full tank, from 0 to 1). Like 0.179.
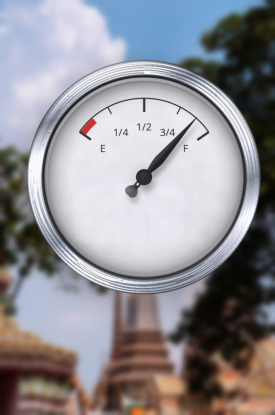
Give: 0.875
